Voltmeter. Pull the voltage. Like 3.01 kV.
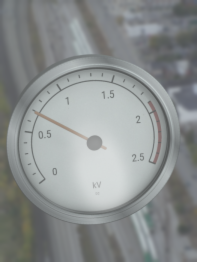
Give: 0.7 kV
